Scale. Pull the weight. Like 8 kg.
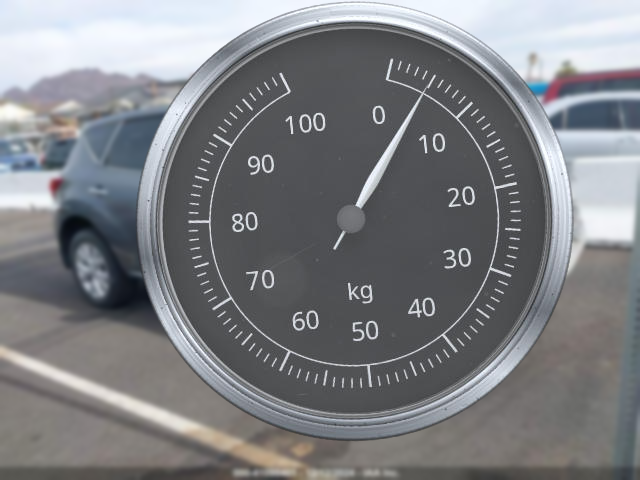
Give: 5 kg
